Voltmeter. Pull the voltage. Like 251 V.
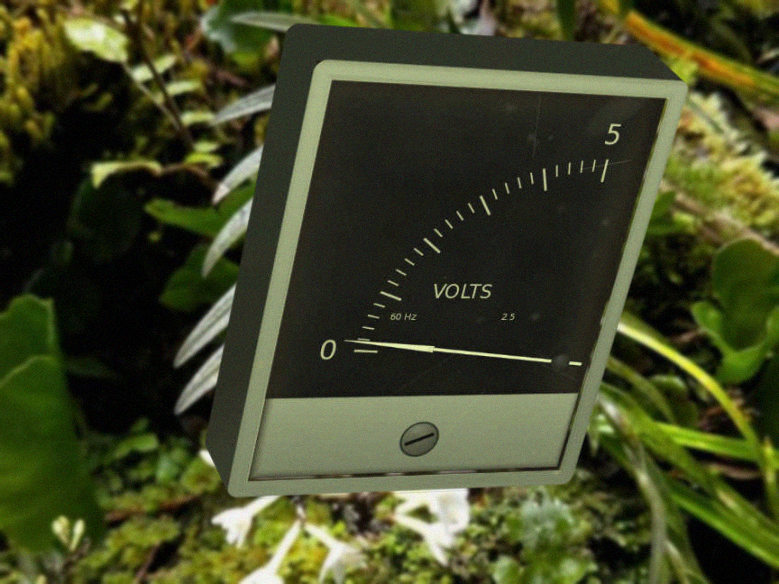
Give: 0.2 V
